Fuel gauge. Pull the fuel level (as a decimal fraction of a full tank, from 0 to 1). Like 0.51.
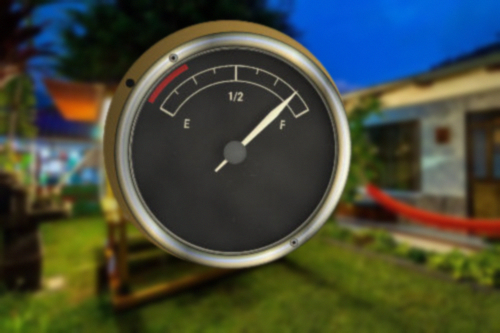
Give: 0.875
